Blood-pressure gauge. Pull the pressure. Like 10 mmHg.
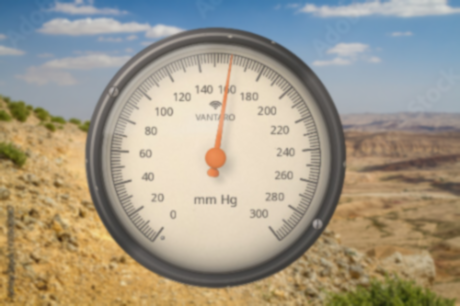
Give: 160 mmHg
